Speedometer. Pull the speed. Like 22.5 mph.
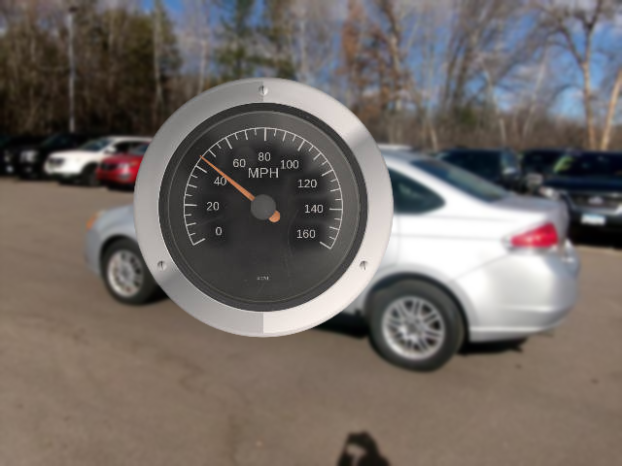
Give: 45 mph
